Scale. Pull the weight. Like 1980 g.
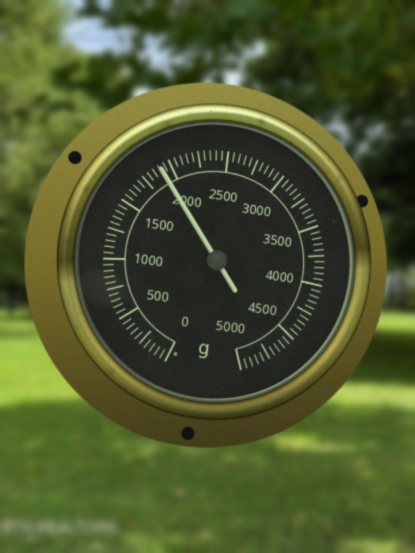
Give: 1900 g
